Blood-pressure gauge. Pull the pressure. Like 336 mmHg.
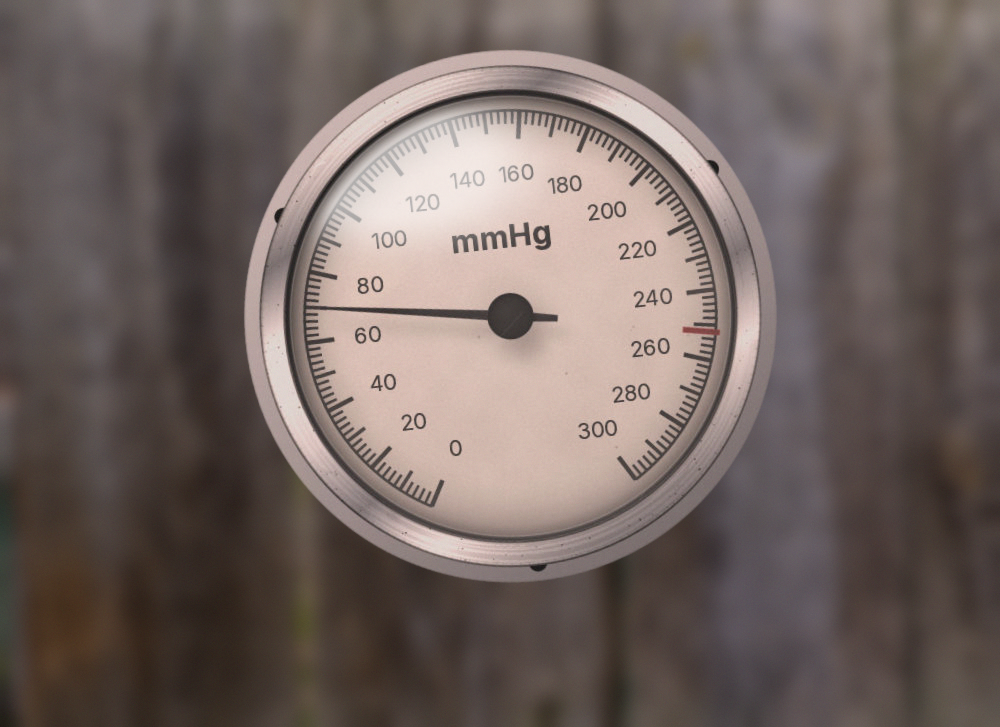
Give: 70 mmHg
